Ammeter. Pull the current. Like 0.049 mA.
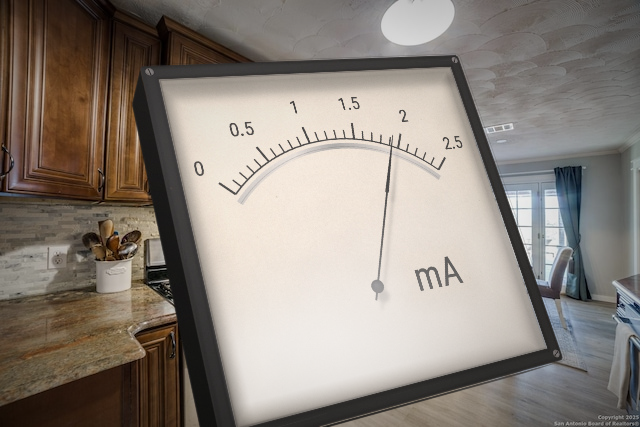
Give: 1.9 mA
